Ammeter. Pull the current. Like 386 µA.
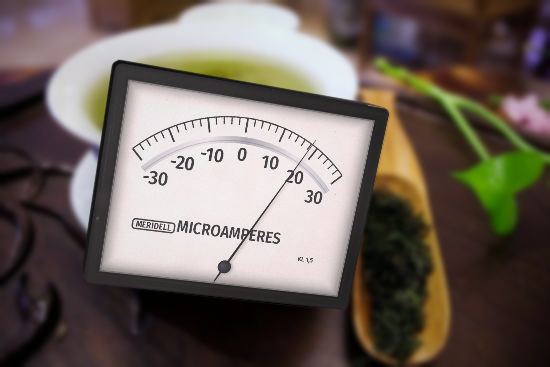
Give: 18 µA
